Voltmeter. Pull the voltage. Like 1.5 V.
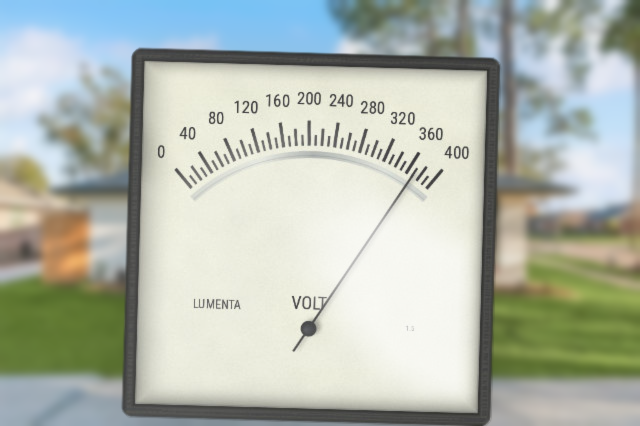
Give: 370 V
